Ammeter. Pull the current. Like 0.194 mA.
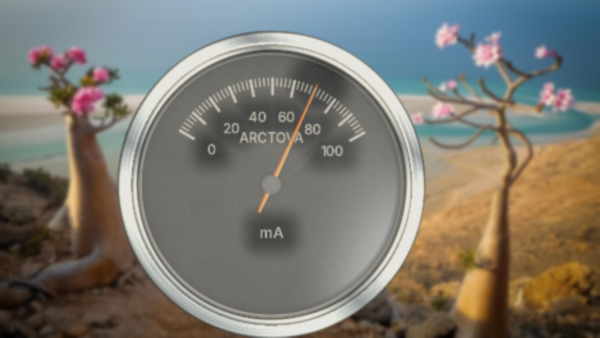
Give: 70 mA
